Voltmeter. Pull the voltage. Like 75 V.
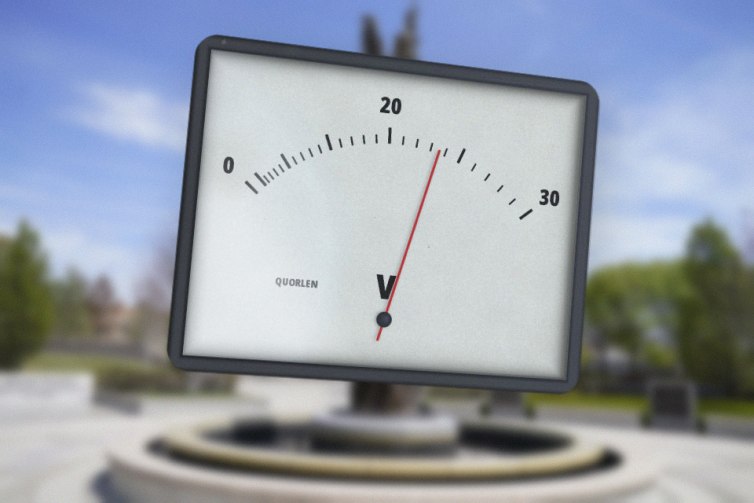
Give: 23.5 V
